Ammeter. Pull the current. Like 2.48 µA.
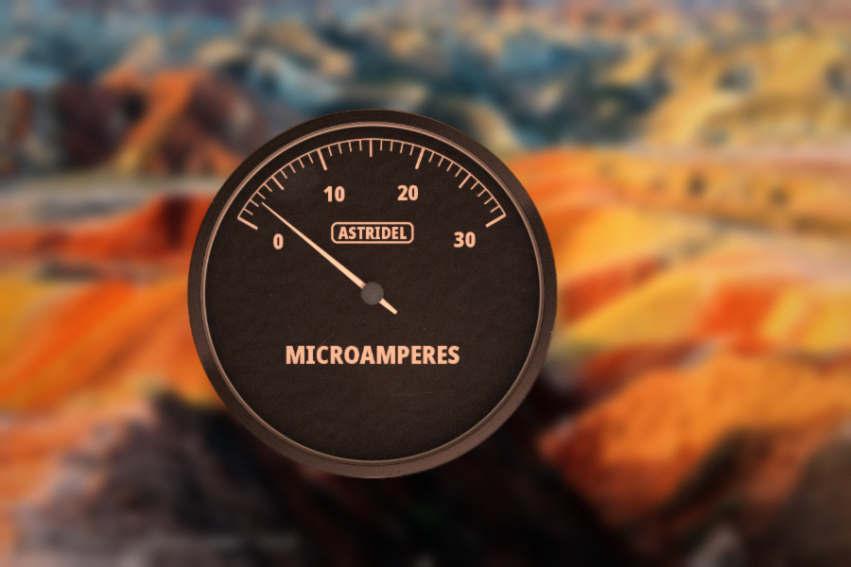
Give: 2.5 µA
